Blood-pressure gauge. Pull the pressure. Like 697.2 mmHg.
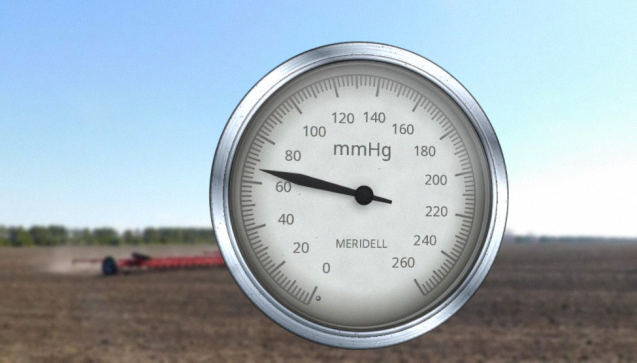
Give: 66 mmHg
